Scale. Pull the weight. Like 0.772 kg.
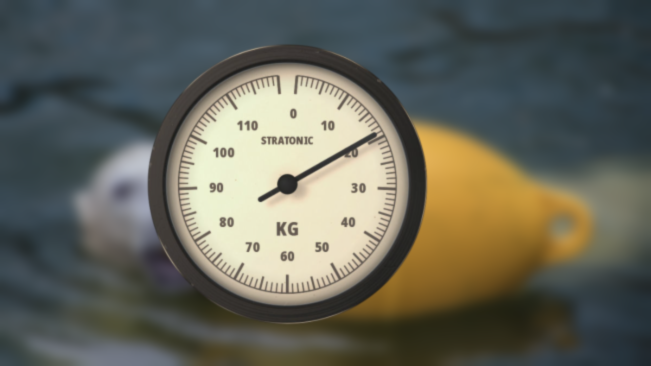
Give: 19 kg
